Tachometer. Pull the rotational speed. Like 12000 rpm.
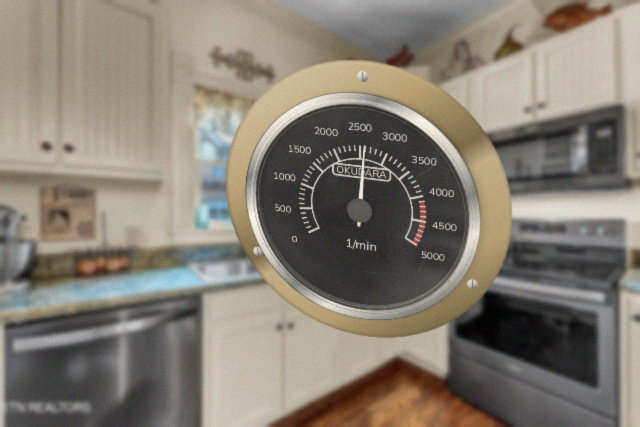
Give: 2600 rpm
